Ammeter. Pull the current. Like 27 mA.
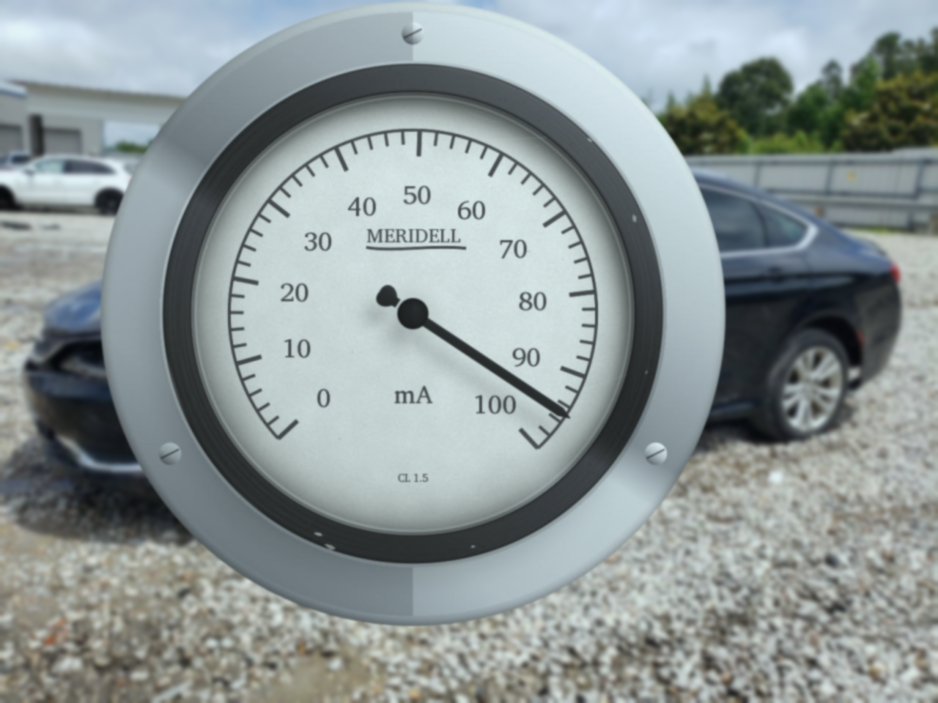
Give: 95 mA
